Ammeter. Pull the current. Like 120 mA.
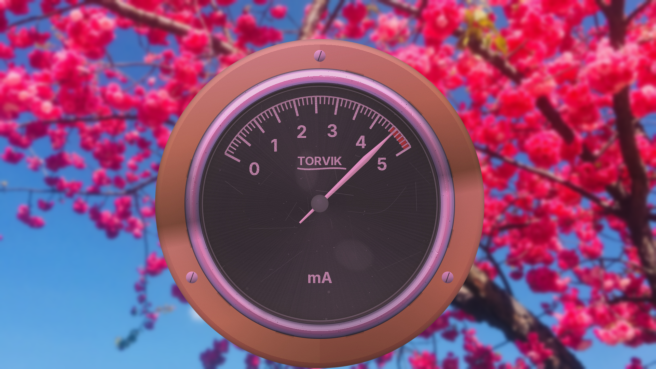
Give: 4.5 mA
